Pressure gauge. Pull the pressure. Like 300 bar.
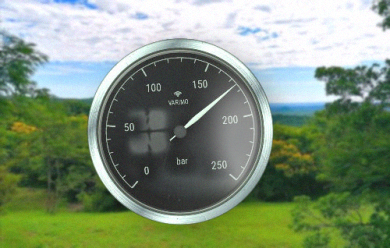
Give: 175 bar
